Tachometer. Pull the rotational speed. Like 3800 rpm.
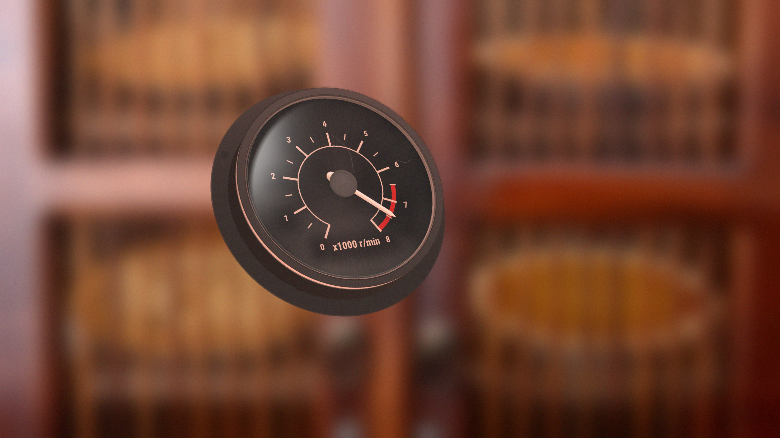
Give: 7500 rpm
